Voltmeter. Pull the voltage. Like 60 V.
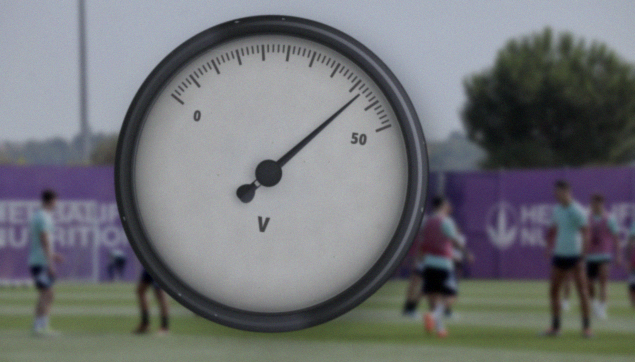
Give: 42 V
